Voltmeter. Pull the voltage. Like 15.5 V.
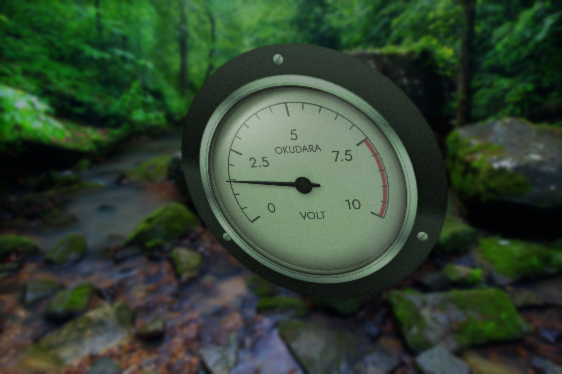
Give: 1.5 V
